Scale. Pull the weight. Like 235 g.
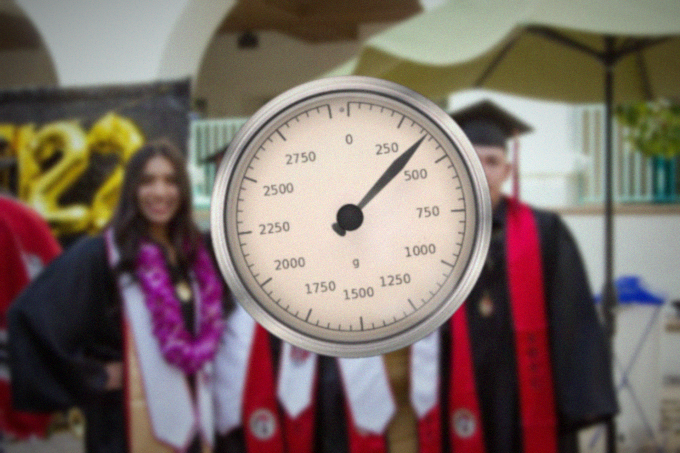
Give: 375 g
